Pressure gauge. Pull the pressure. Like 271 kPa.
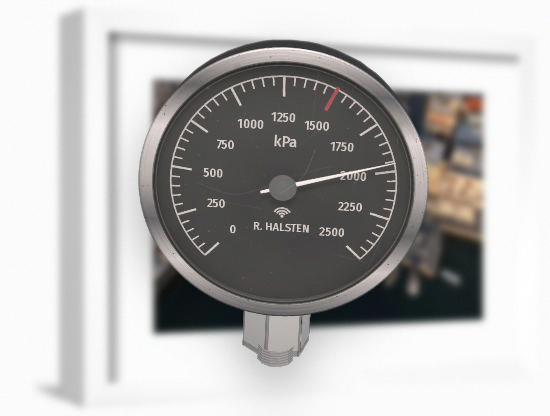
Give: 1950 kPa
